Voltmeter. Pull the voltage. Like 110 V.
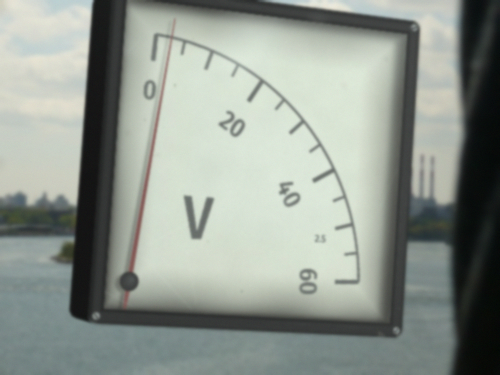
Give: 2.5 V
